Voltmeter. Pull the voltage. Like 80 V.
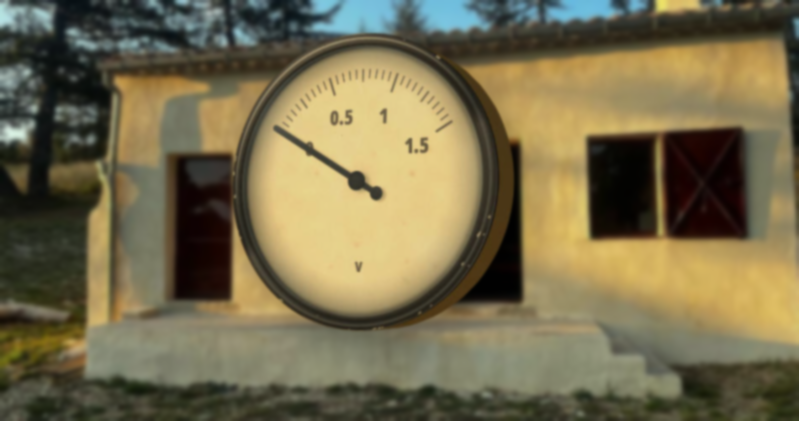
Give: 0 V
